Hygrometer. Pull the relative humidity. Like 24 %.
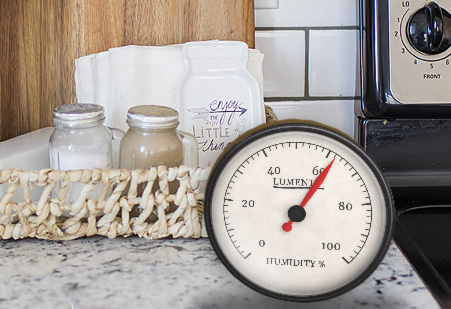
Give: 62 %
